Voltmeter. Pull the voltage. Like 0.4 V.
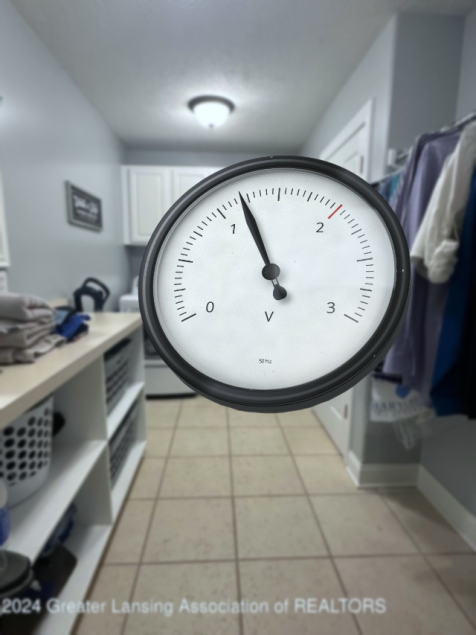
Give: 1.2 V
